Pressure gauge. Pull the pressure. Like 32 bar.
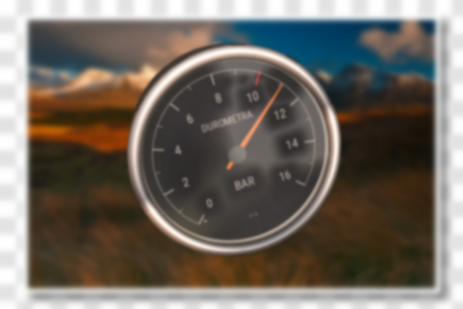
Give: 11 bar
